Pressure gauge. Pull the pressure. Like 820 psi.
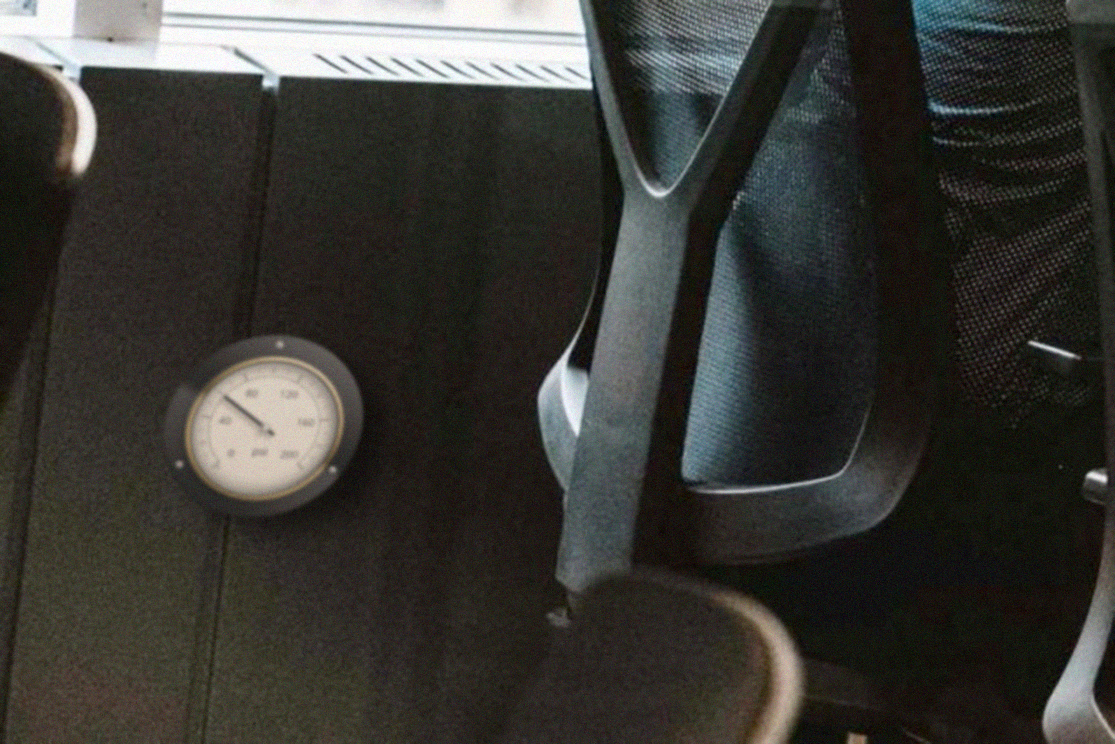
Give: 60 psi
